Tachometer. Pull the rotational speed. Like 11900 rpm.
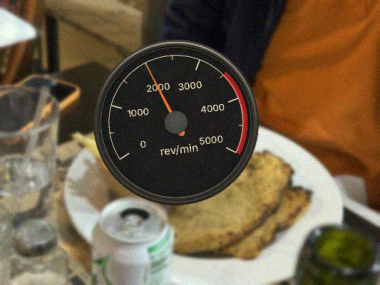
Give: 2000 rpm
